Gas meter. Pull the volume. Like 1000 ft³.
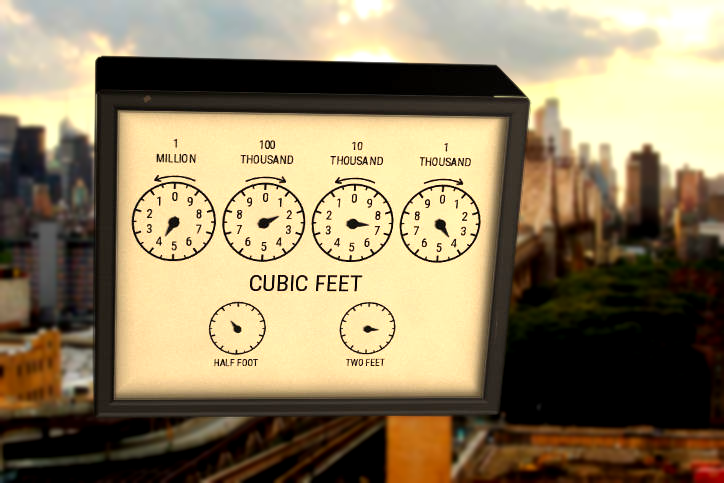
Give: 417400 ft³
